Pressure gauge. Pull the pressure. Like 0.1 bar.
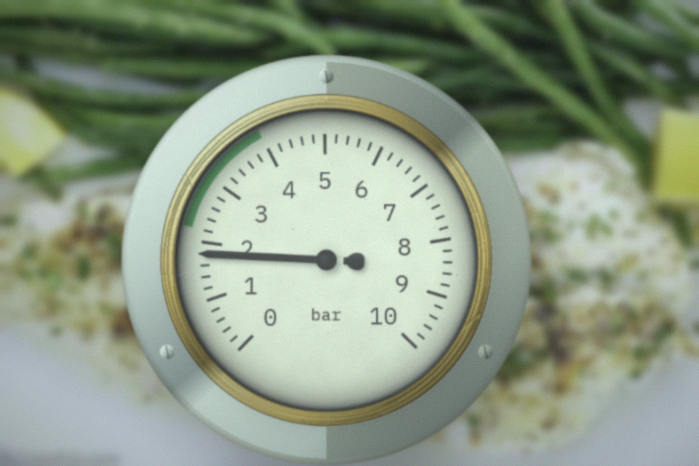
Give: 1.8 bar
